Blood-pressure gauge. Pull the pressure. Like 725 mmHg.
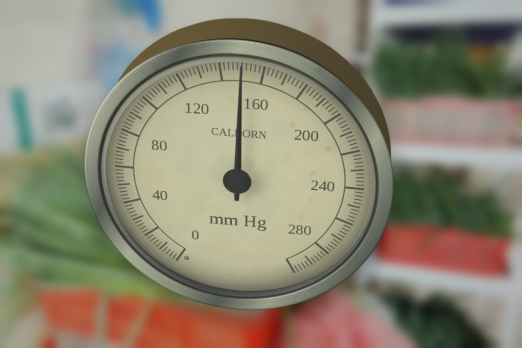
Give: 150 mmHg
